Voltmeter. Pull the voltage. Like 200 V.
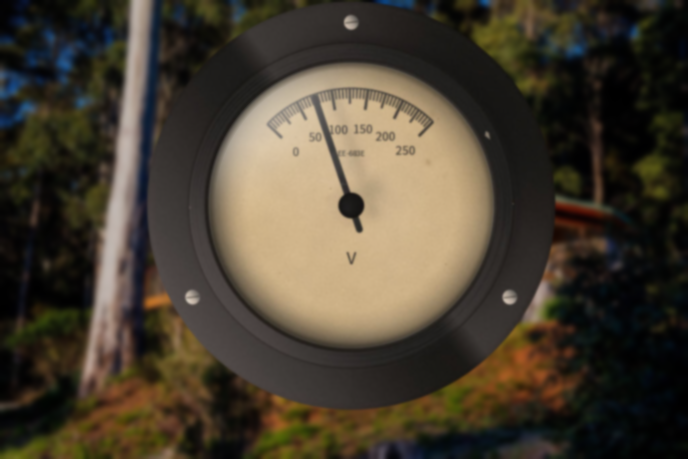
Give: 75 V
